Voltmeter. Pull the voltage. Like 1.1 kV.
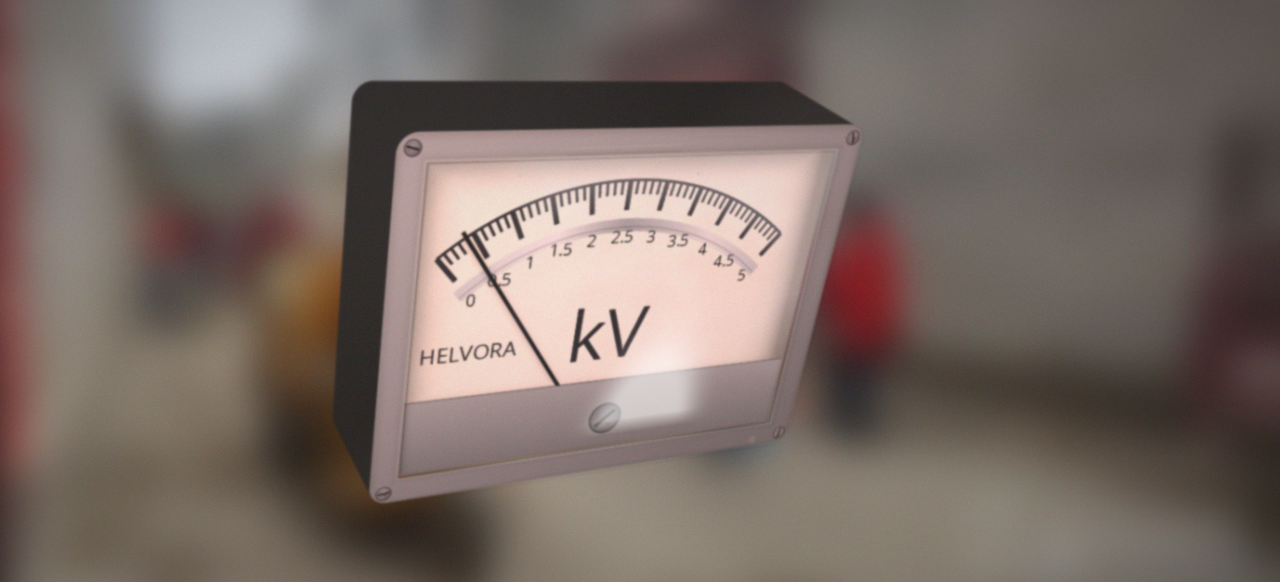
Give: 0.4 kV
